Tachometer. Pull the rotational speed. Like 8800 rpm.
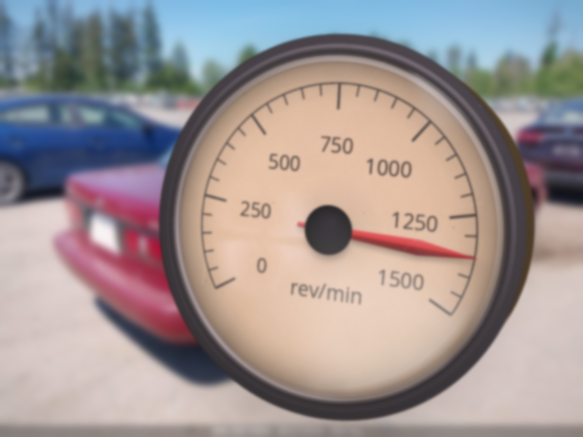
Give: 1350 rpm
